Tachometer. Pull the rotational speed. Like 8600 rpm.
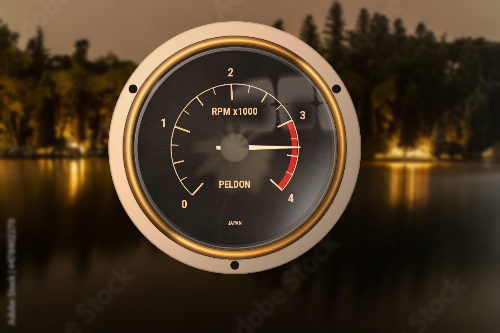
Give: 3375 rpm
